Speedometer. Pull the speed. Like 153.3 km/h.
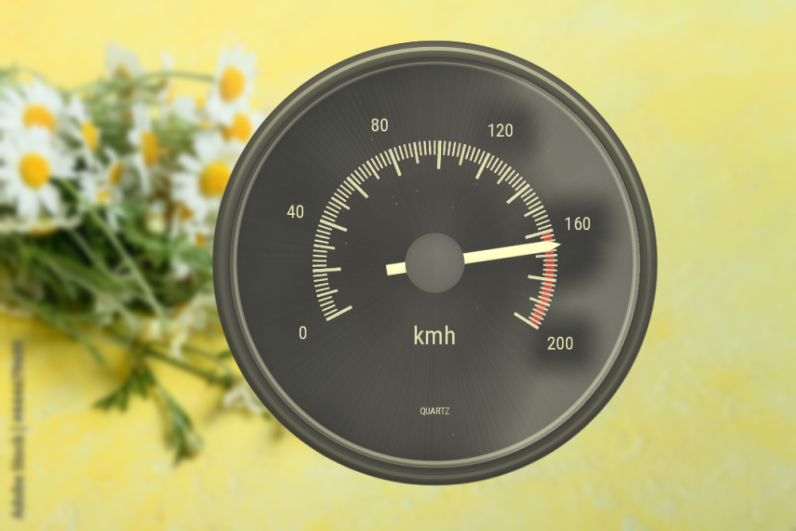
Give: 166 km/h
